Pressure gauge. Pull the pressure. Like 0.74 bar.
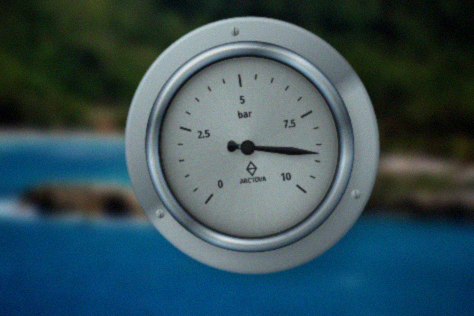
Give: 8.75 bar
